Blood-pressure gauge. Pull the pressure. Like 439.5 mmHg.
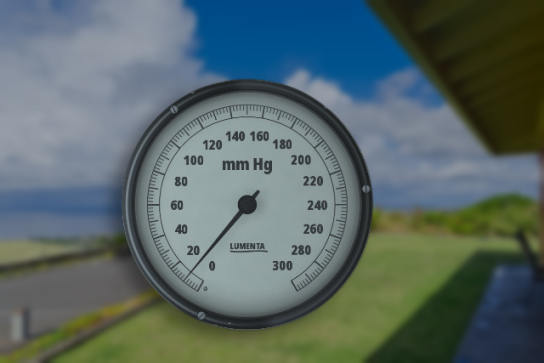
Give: 10 mmHg
